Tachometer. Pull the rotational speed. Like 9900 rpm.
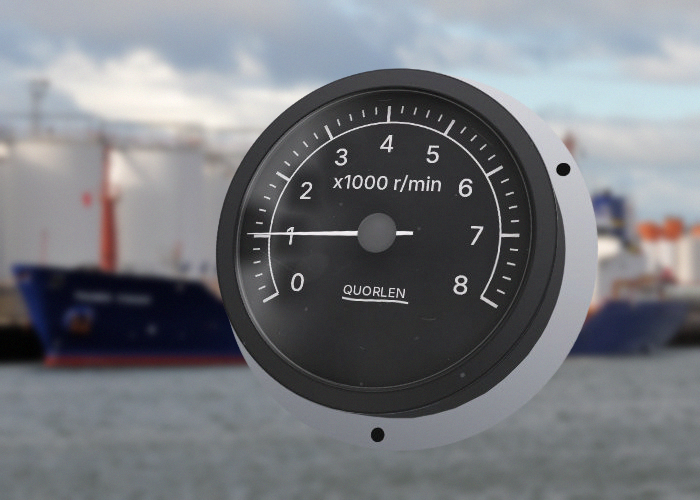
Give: 1000 rpm
